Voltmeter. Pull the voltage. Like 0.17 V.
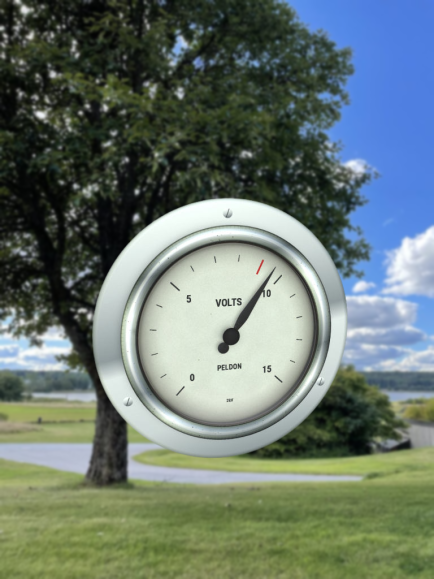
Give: 9.5 V
